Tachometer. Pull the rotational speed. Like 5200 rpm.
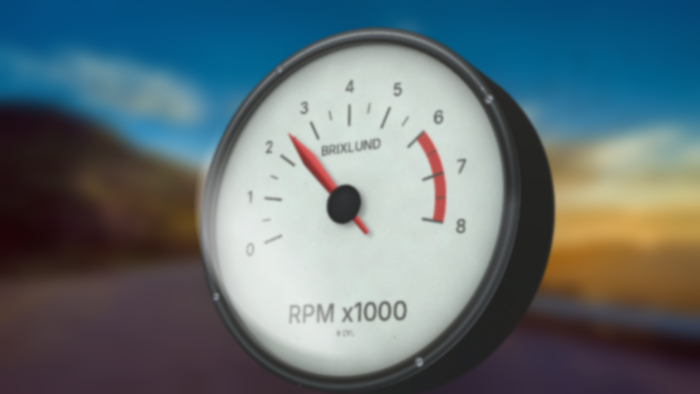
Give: 2500 rpm
